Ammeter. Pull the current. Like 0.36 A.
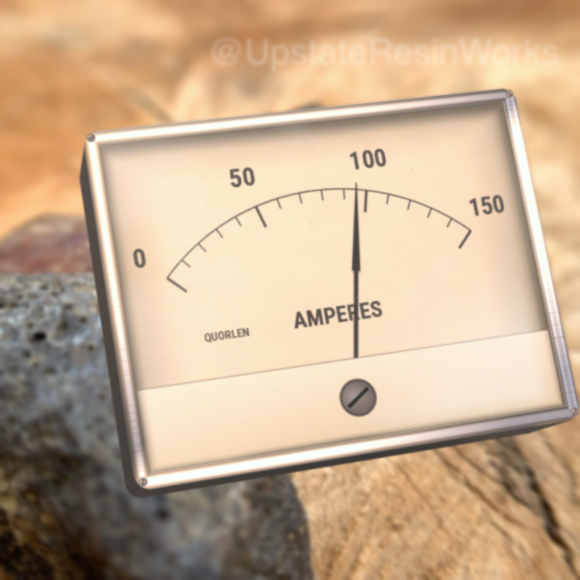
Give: 95 A
